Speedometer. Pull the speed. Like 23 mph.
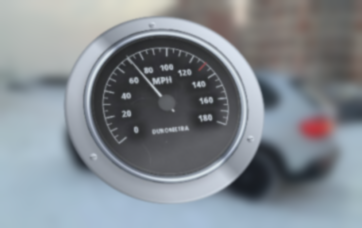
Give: 70 mph
